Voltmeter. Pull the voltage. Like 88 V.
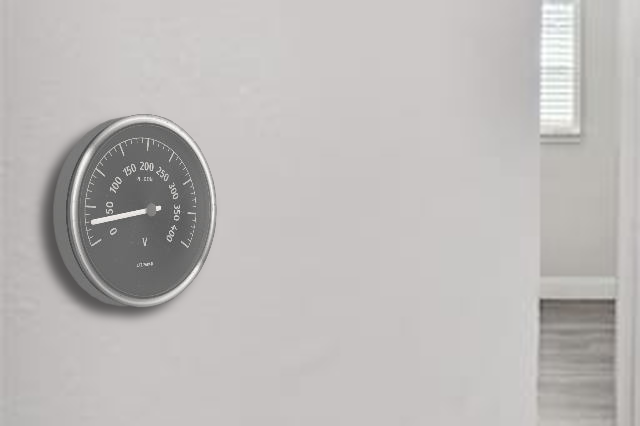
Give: 30 V
